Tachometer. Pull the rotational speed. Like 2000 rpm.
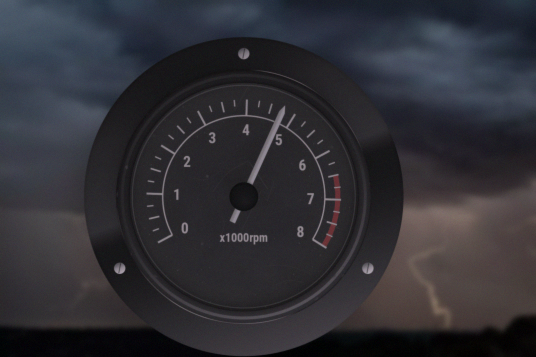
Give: 4750 rpm
